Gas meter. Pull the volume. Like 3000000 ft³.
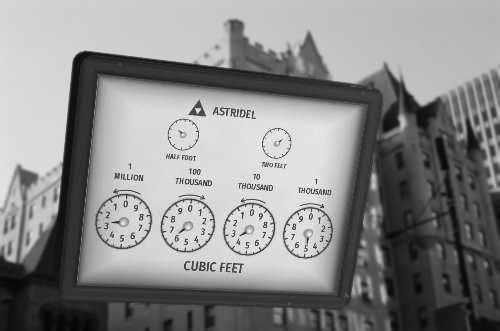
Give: 263500 ft³
